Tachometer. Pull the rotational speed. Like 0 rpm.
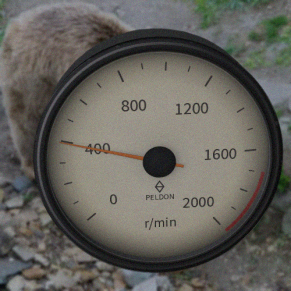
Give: 400 rpm
